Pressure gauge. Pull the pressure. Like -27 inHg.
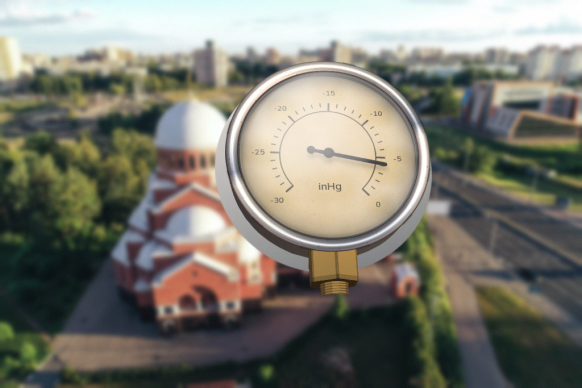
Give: -4 inHg
